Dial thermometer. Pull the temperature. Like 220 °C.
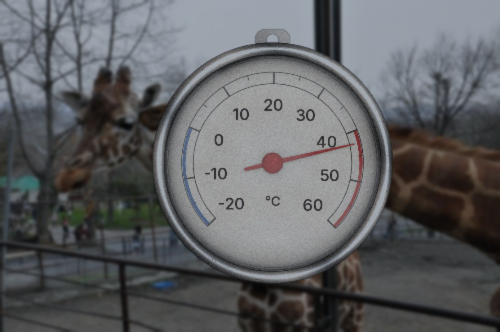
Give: 42.5 °C
